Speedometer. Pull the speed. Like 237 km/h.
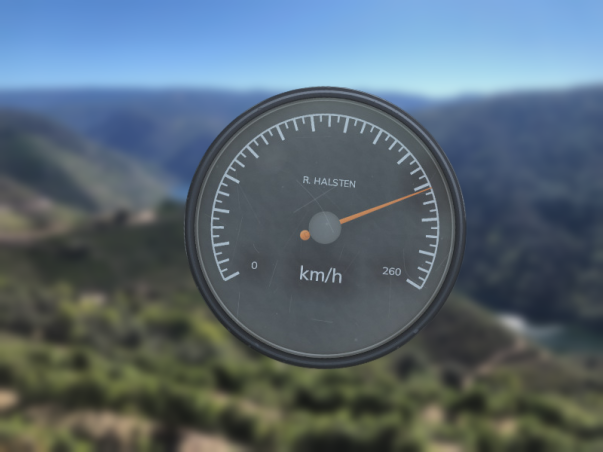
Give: 202.5 km/h
